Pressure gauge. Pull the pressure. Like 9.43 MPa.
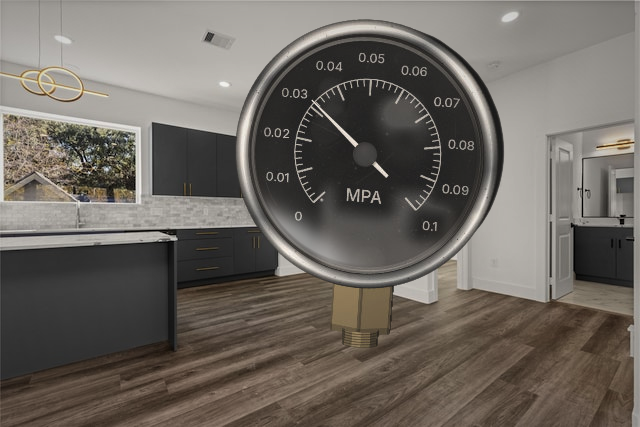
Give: 0.032 MPa
